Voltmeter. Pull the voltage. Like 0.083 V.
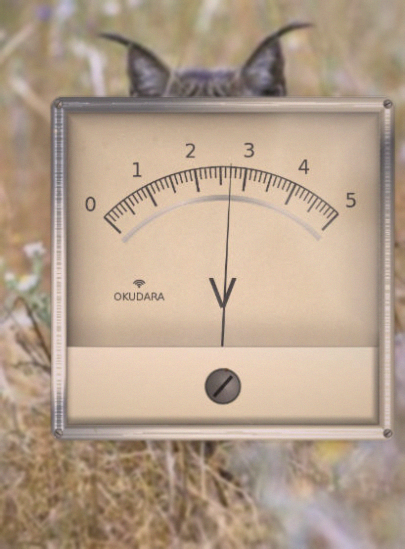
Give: 2.7 V
